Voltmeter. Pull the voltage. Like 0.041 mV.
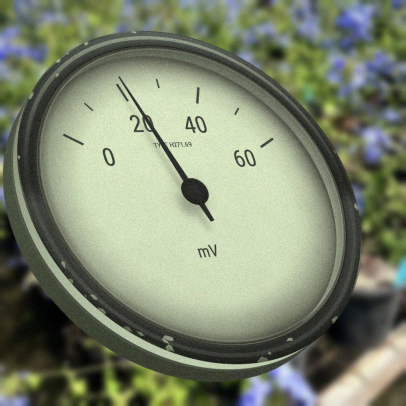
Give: 20 mV
